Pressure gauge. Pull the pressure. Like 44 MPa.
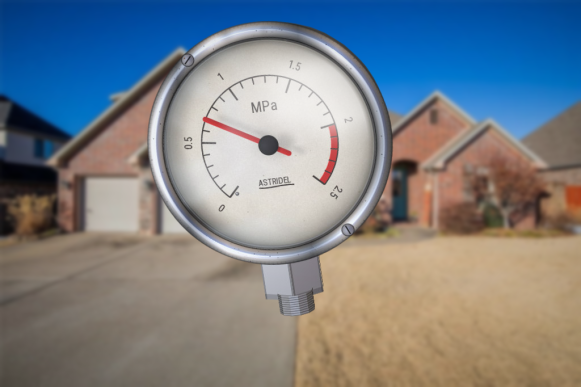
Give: 0.7 MPa
